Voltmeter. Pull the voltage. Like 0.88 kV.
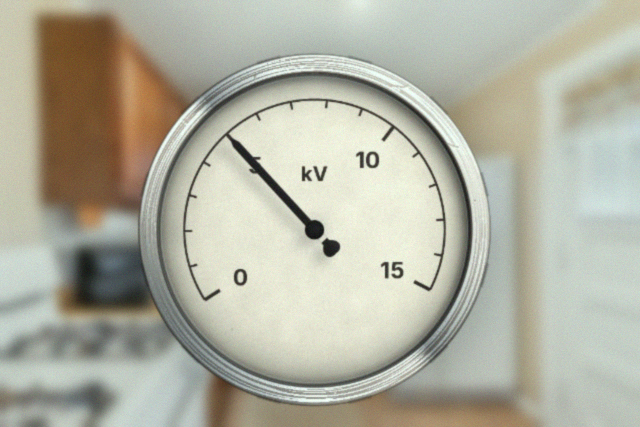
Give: 5 kV
